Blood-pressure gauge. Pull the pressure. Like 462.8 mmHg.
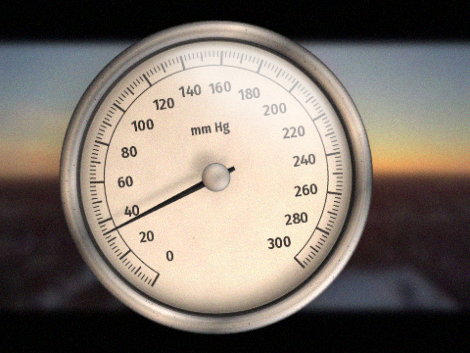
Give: 34 mmHg
